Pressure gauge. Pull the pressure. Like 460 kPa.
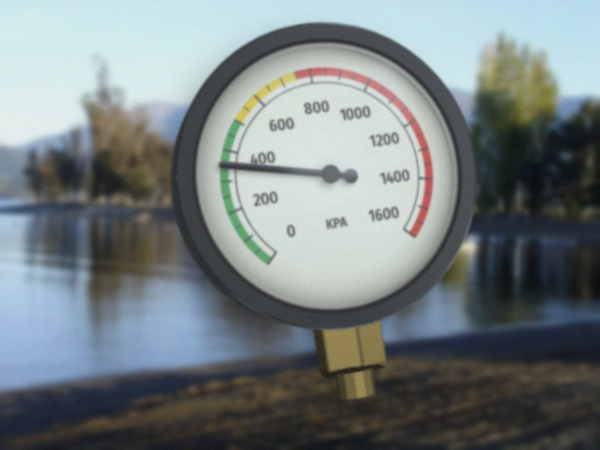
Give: 350 kPa
